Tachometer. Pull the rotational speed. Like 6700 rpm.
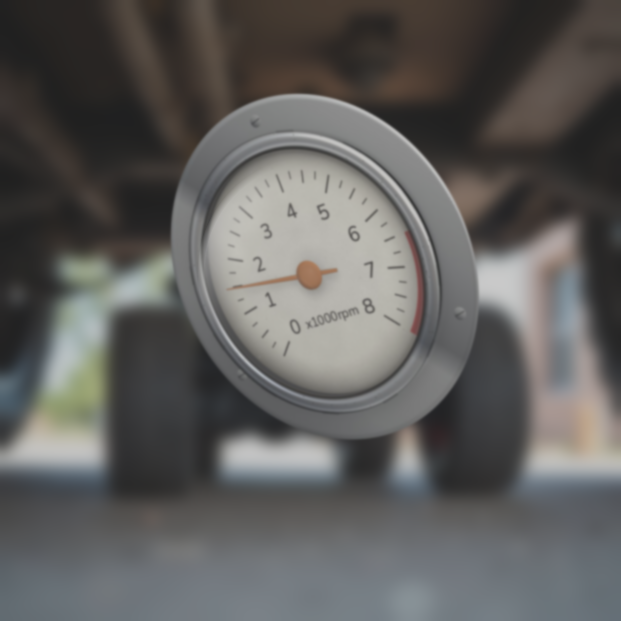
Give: 1500 rpm
